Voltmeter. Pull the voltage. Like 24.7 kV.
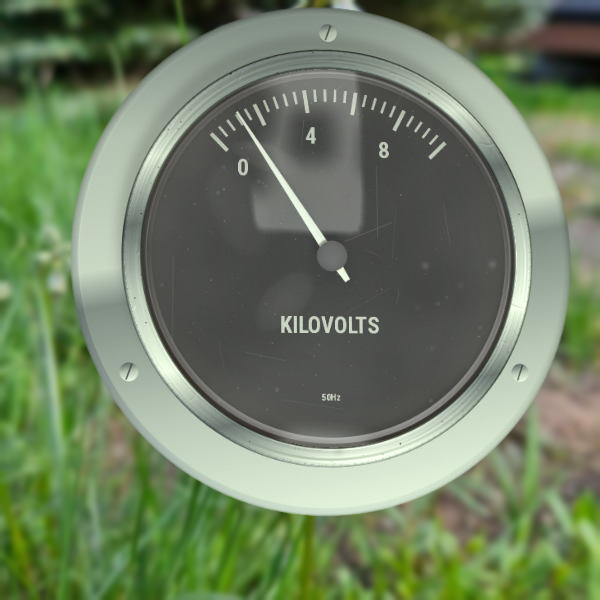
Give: 1.2 kV
